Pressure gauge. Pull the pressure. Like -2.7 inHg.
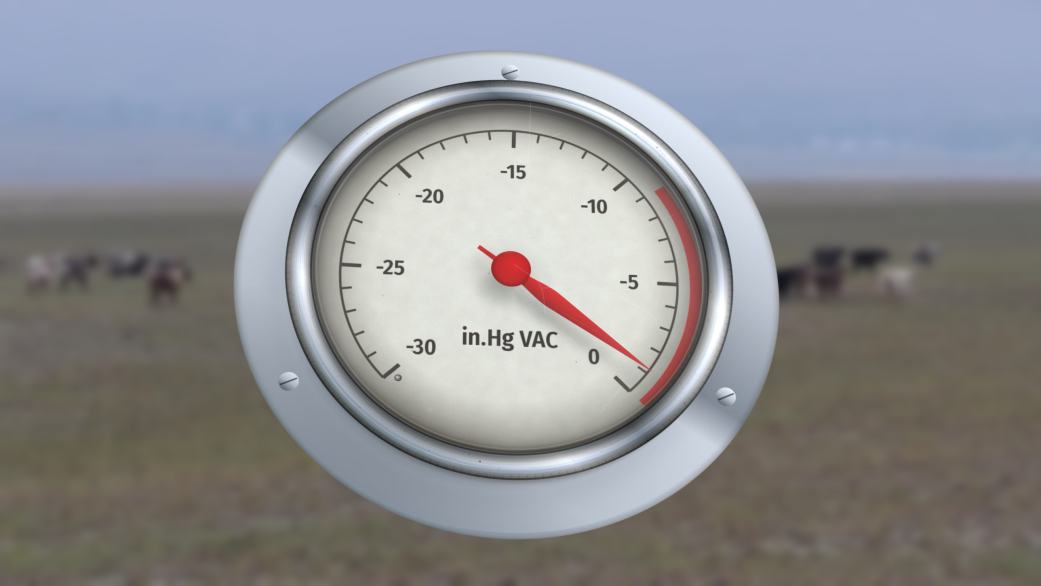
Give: -1 inHg
